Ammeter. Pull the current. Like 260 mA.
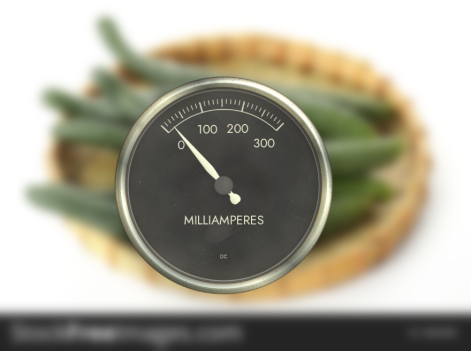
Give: 20 mA
